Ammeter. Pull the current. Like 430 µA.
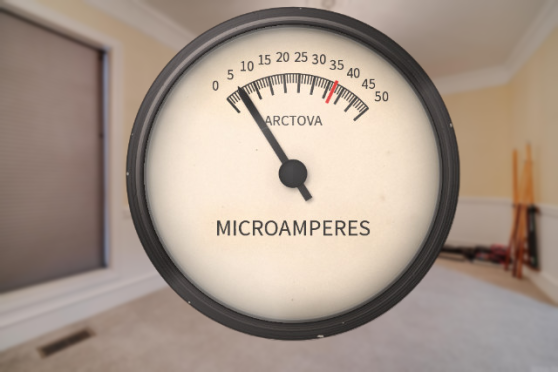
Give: 5 µA
